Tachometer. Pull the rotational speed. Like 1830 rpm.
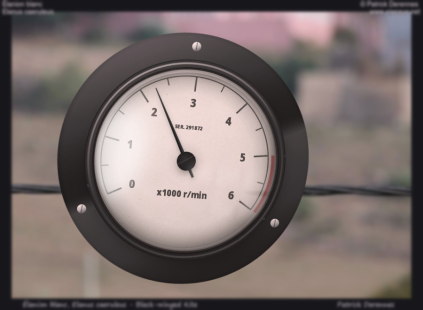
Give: 2250 rpm
